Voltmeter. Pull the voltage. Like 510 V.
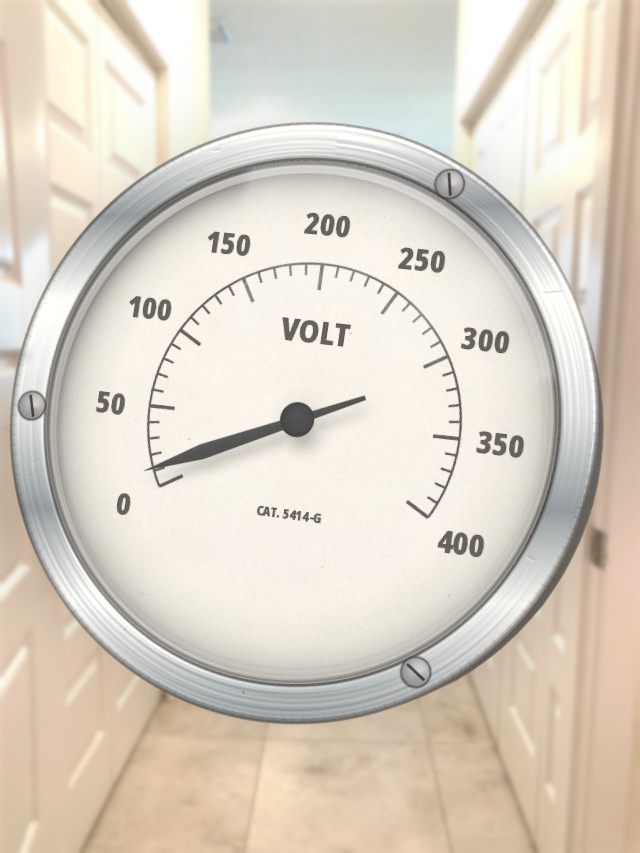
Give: 10 V
